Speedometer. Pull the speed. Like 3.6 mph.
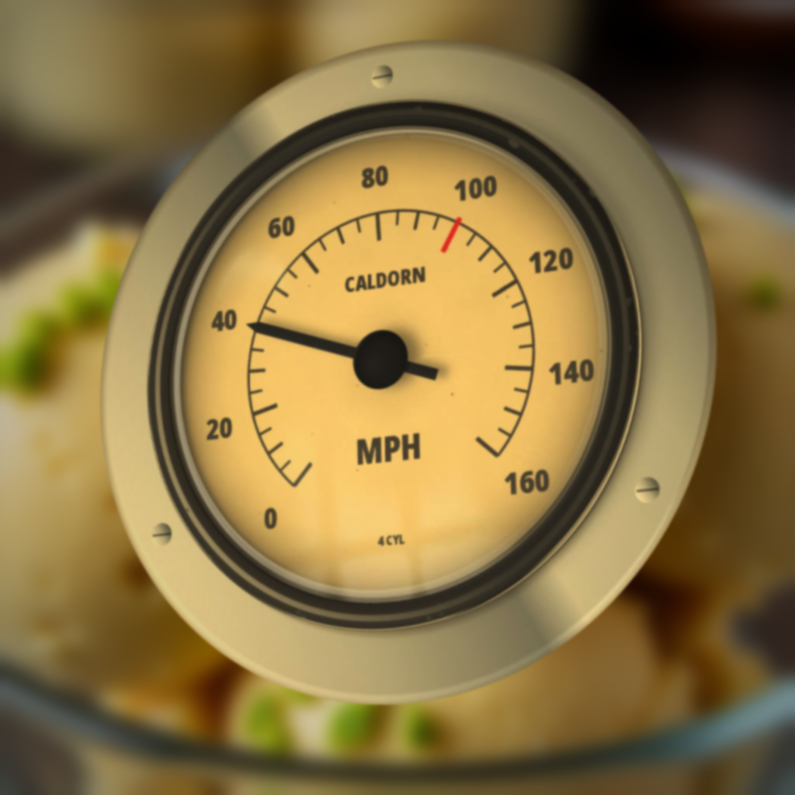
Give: 40 mph
